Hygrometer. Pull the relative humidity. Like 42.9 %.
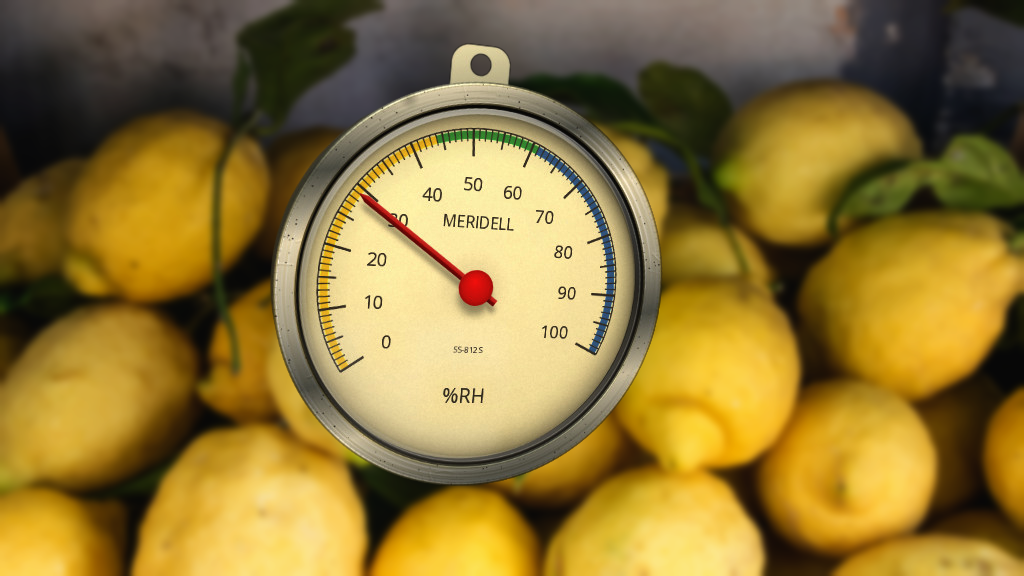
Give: 29 %
